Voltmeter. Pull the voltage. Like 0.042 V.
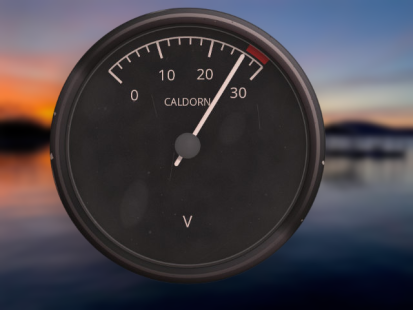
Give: 26 V
